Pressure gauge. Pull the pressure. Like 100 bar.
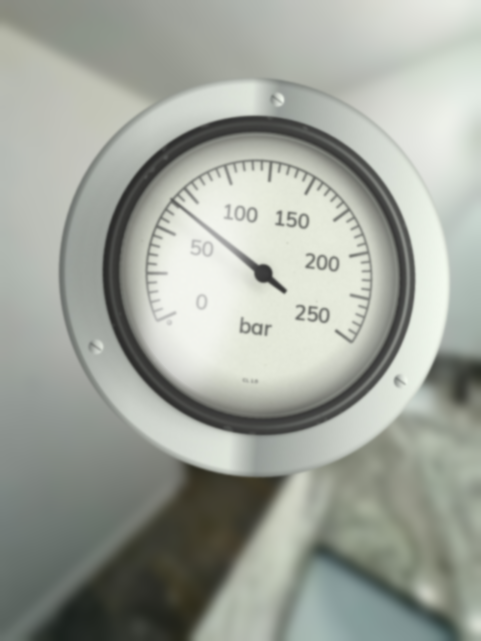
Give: 65 bar
